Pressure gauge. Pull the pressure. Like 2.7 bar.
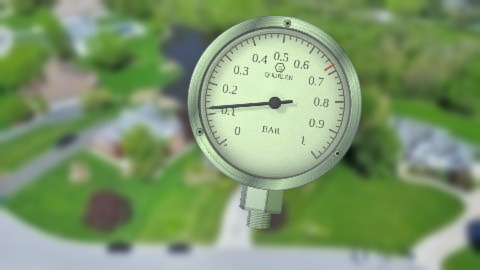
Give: 0.12 bar
